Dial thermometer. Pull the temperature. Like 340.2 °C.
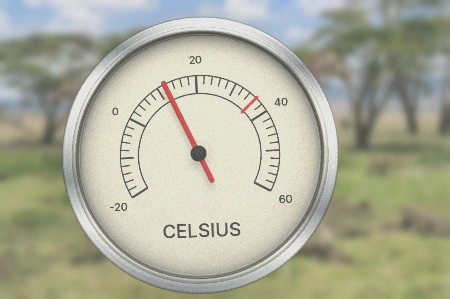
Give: 12 °C
